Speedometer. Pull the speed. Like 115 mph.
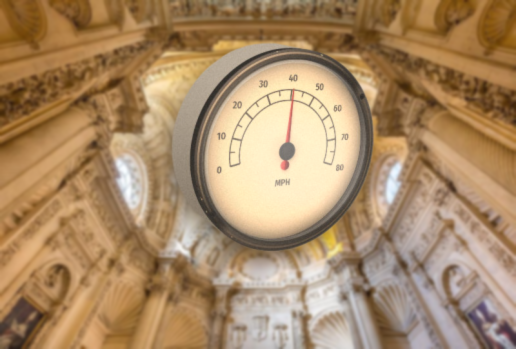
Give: 40 mph
